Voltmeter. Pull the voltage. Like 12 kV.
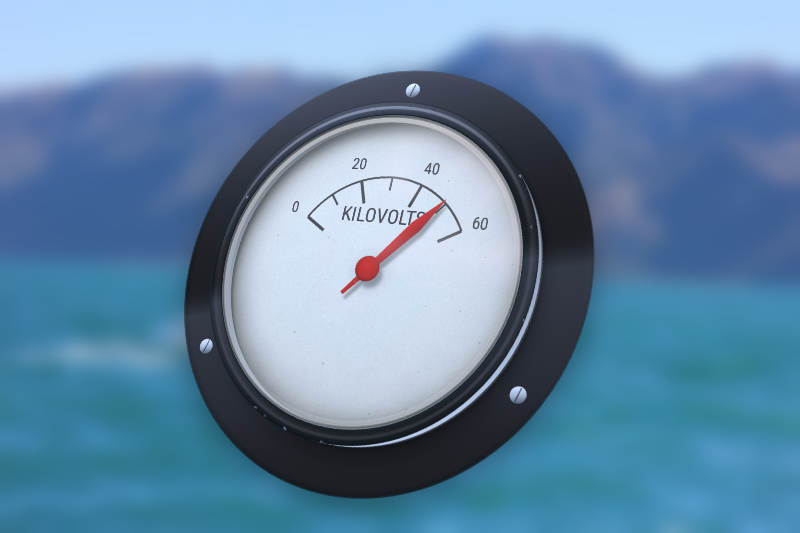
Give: 50 kV
